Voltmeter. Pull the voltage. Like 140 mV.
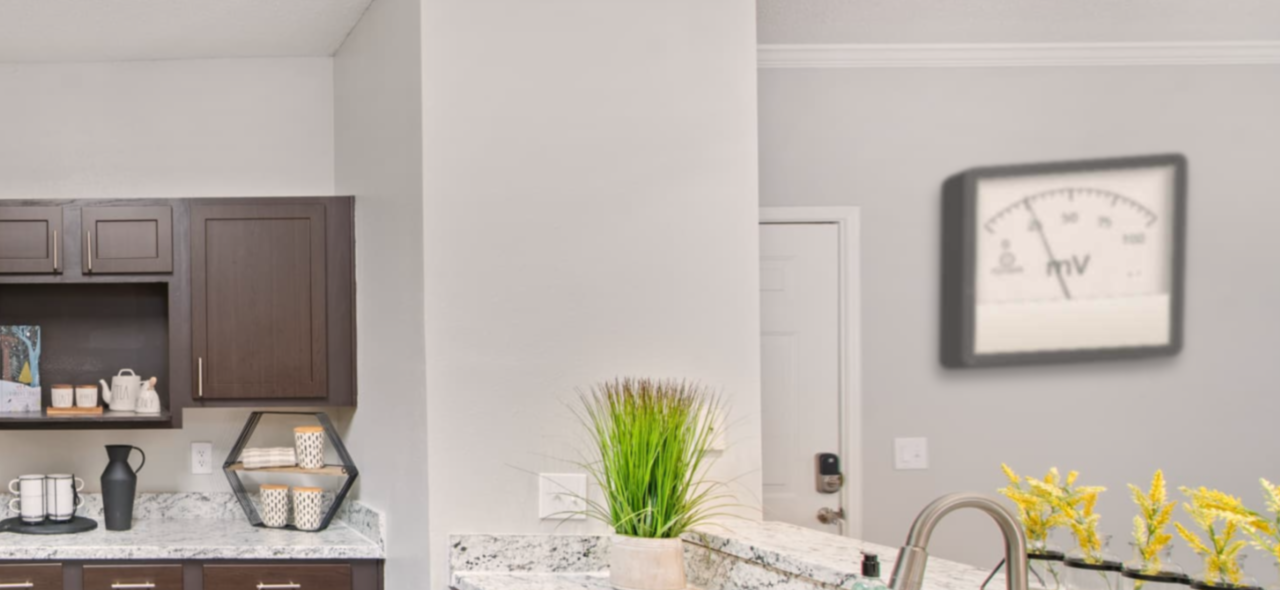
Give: 25 mV
